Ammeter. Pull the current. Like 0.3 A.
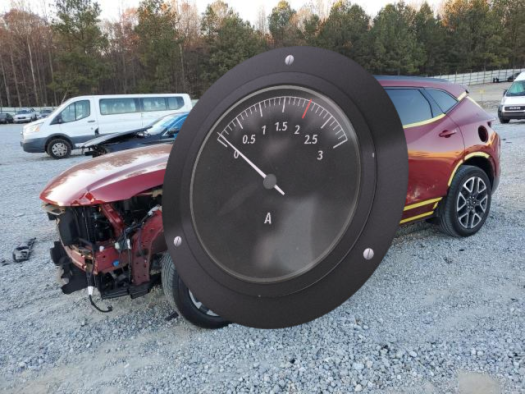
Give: 0.1 A
